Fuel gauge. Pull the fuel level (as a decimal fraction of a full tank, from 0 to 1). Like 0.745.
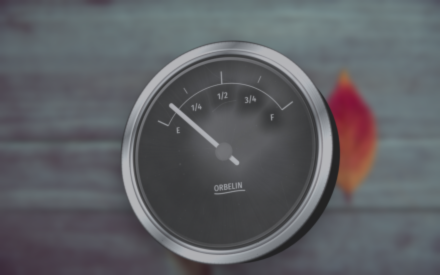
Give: 0.125
